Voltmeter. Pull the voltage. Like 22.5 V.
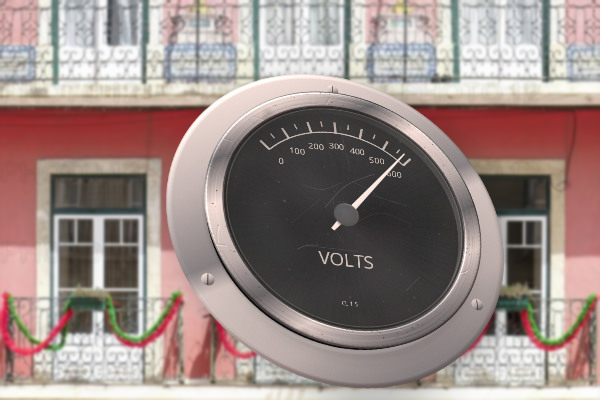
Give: 575 V
